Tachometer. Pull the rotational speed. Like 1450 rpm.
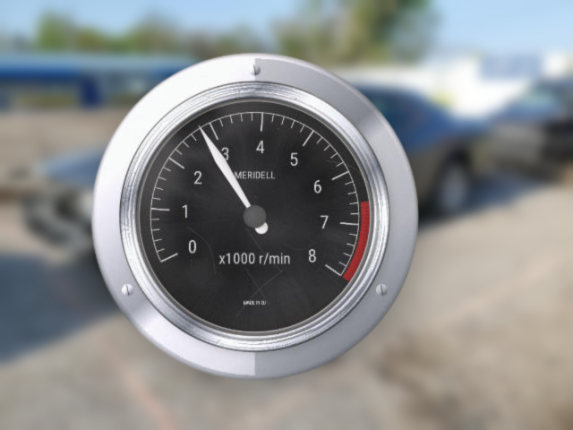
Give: 2800 rpm
